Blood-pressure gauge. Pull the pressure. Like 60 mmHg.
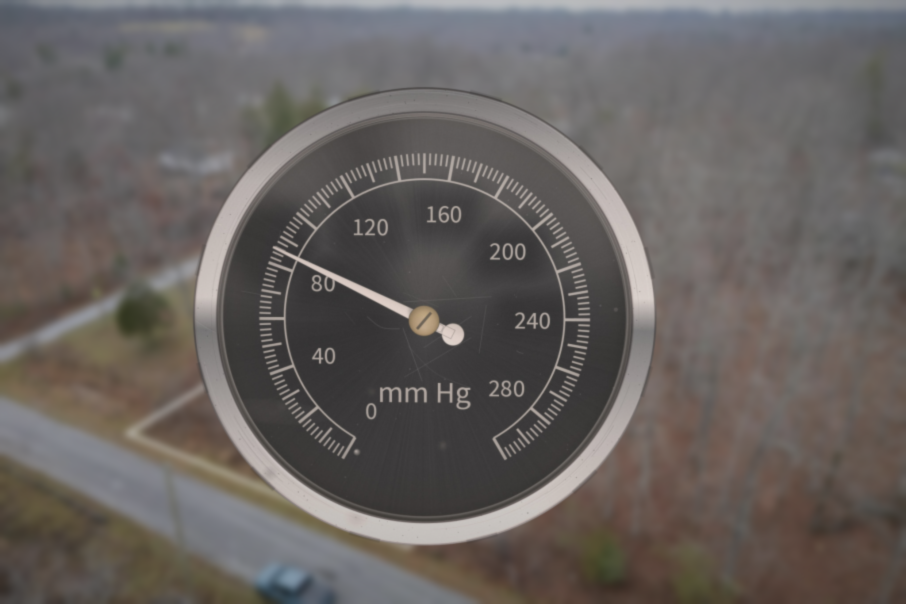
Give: 86 mmHg
